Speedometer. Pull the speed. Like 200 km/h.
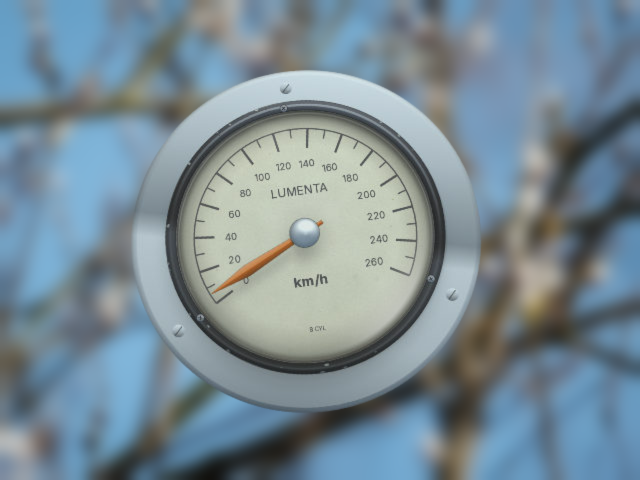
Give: 5 km/h
